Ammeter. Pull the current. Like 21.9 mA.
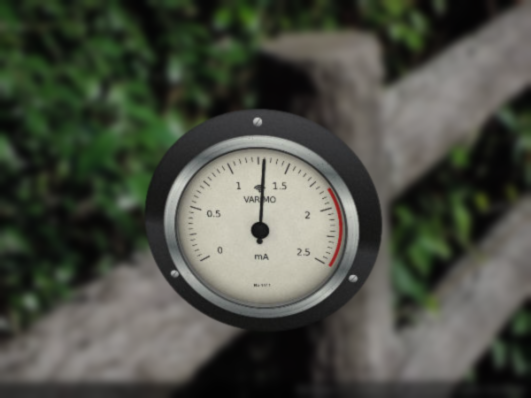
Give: 1.3 mA
